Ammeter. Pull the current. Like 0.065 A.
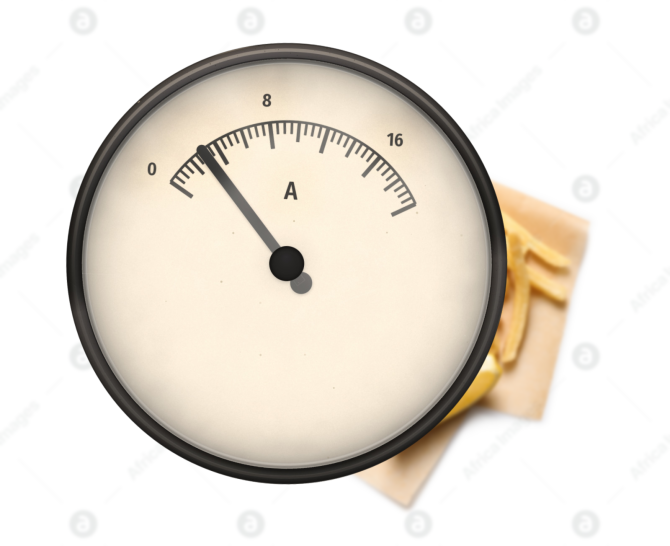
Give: 3 A
